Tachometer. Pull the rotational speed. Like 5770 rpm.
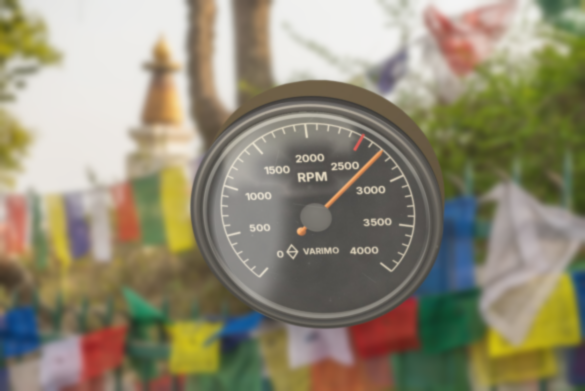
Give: 2700 rpm
